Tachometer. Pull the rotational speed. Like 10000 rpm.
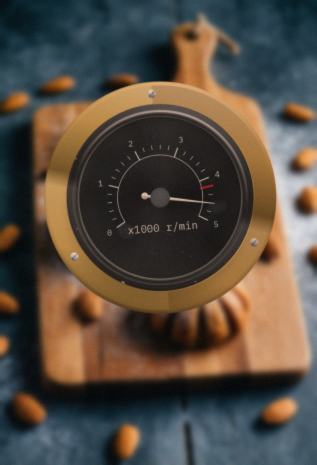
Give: 4600 rpm
